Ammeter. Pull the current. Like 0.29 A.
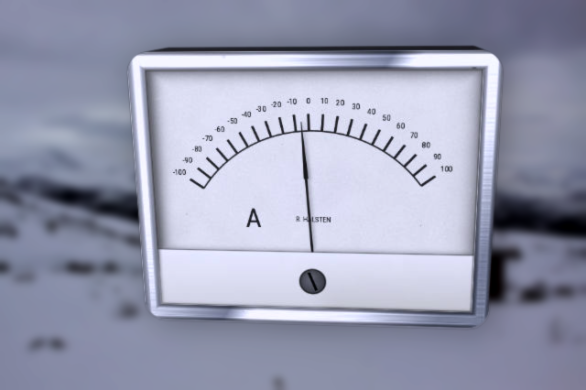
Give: -5 A
